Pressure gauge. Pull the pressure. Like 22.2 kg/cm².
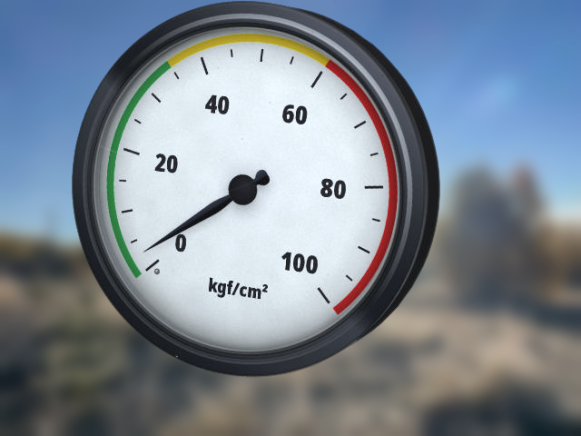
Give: 2.5 kg/cm²
